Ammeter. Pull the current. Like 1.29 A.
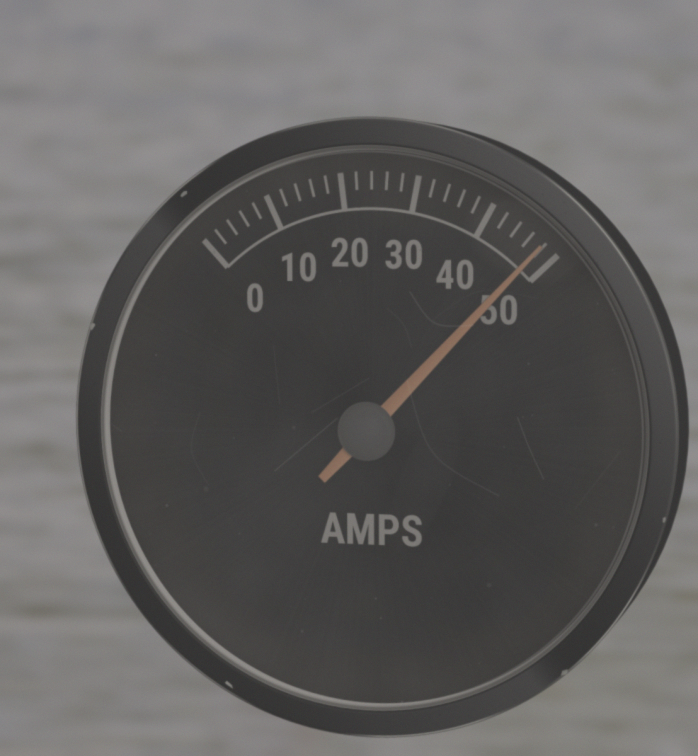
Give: 48 A
